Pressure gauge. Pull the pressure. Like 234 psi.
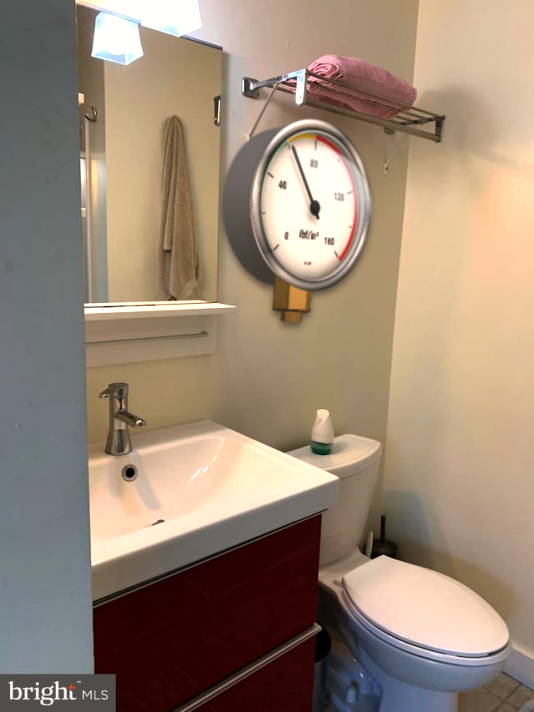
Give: 60 psi
